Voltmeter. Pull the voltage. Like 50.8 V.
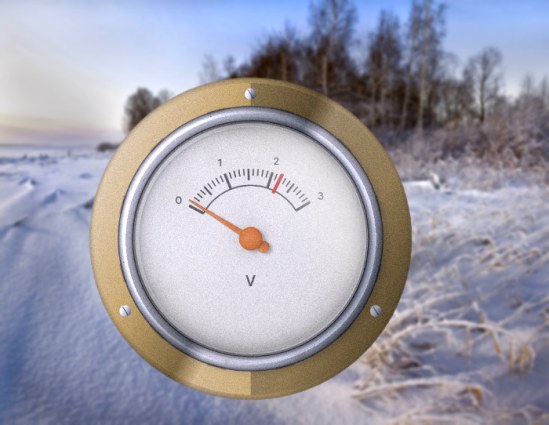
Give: 0.1 V
